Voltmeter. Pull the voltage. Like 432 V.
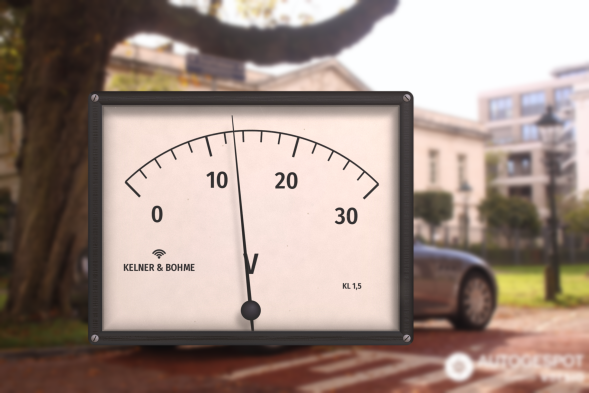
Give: 13 V
